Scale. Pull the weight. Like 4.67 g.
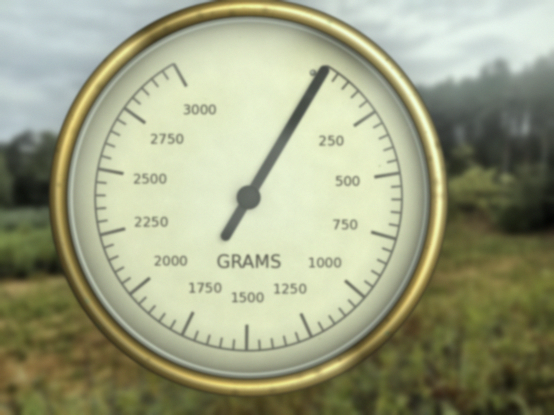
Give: 0 g
